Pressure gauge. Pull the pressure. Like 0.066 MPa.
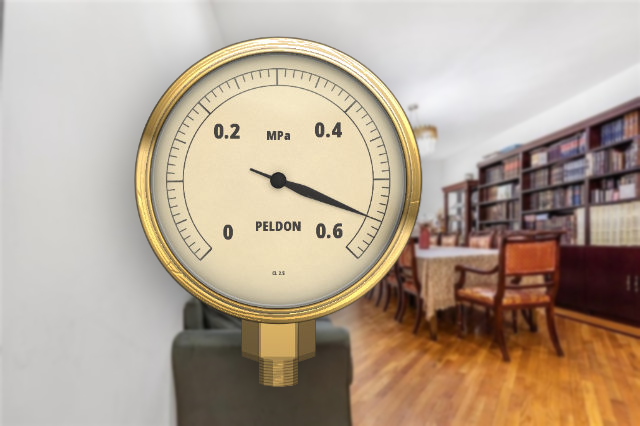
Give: 0.55 MPa
